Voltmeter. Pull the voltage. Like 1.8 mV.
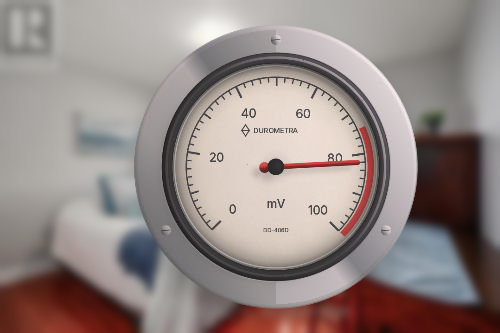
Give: 82 mV
